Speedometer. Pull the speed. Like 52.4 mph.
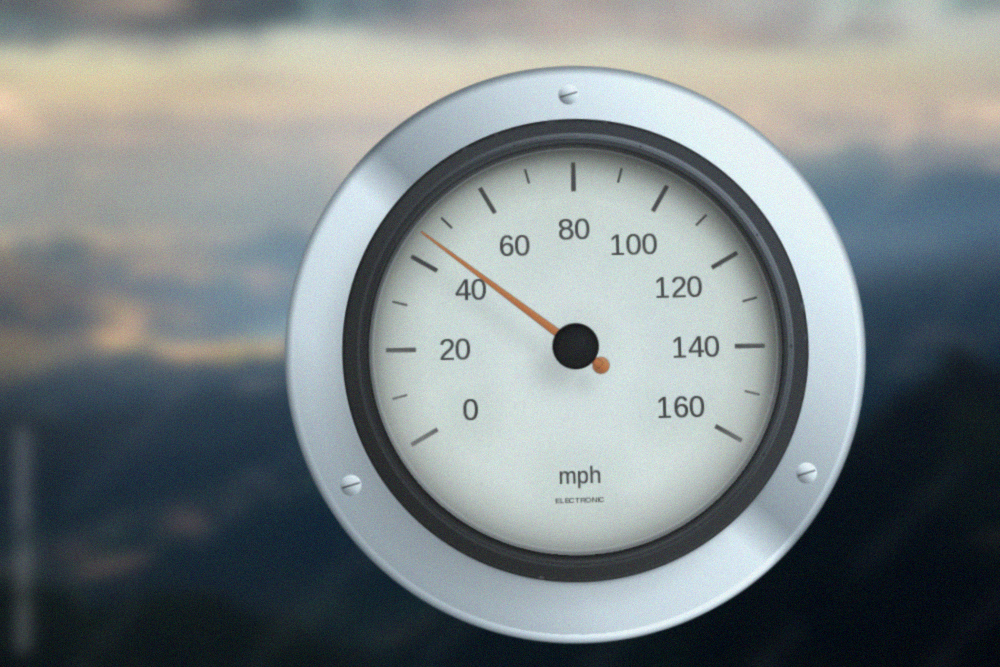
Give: 45 mph
